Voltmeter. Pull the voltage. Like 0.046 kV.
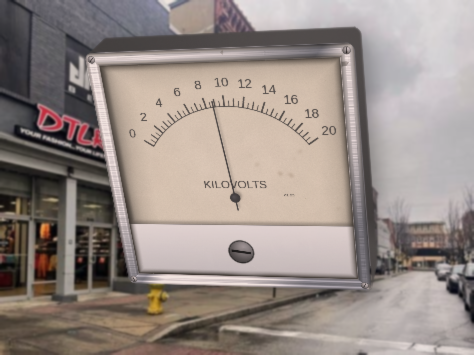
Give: 9 kV
